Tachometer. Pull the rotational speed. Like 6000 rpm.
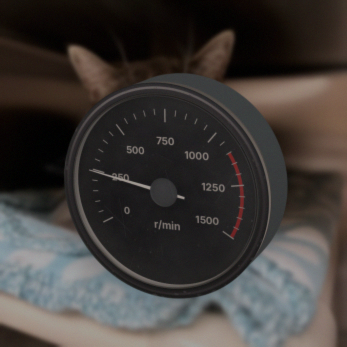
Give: 250 rpm
